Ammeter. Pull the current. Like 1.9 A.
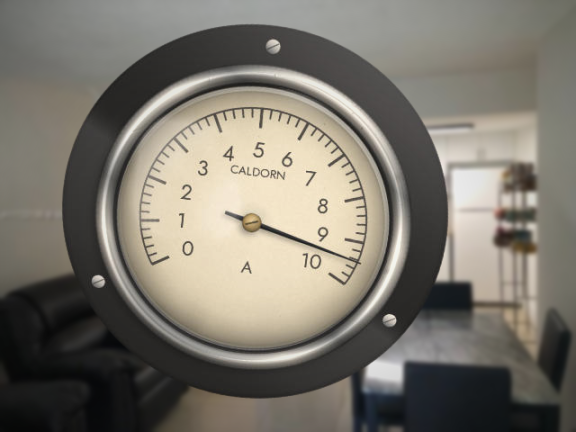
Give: 9.4 A
